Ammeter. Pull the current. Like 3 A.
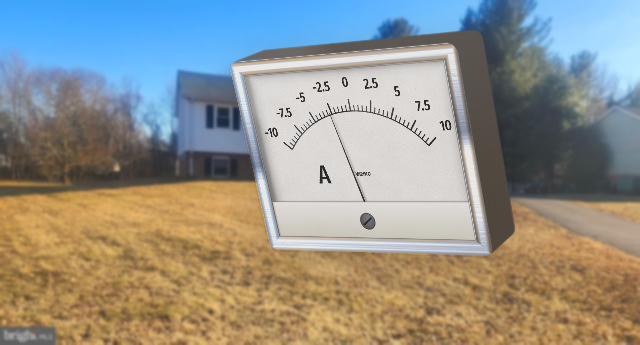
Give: -2.5 A
